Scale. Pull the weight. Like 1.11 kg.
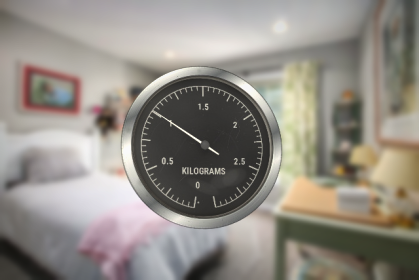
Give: 1 kg
